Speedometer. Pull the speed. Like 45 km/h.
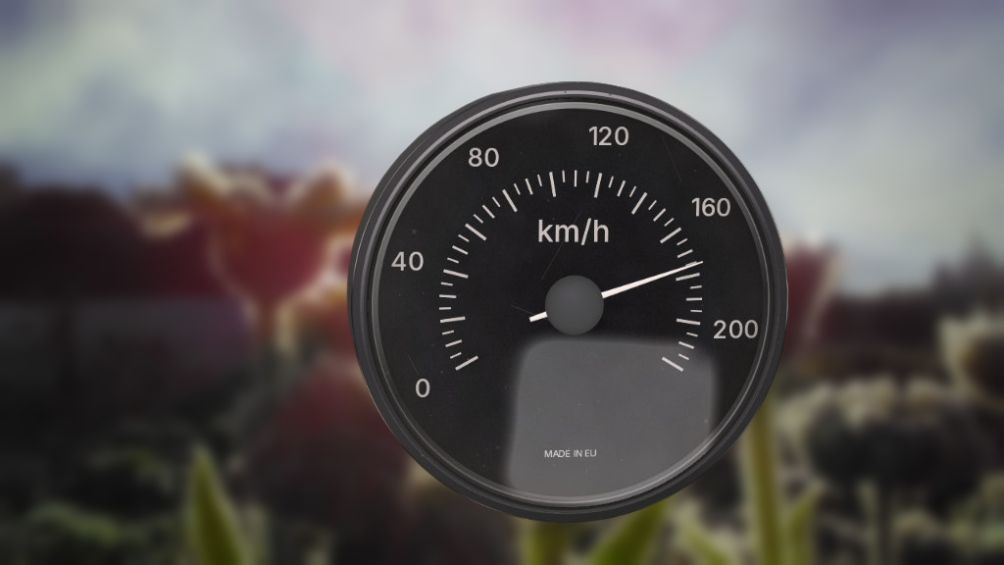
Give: 175 km/h
